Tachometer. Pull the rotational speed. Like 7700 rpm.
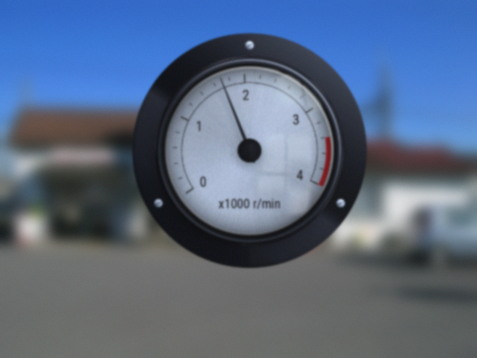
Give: 1700 rpm
